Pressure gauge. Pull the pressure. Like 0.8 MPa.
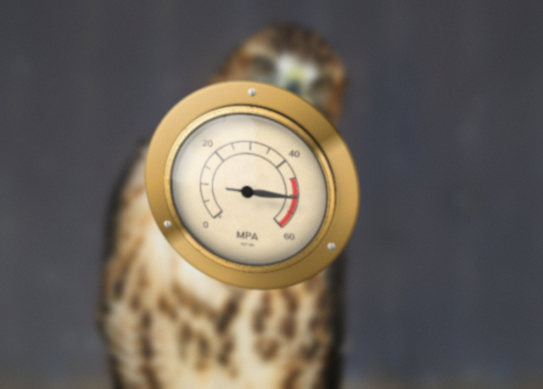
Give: 50 MPa
